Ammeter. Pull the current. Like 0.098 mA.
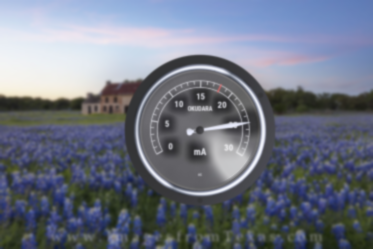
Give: 25 mA
